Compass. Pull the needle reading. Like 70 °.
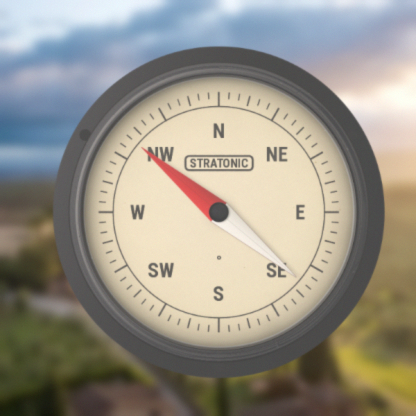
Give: 310 °
